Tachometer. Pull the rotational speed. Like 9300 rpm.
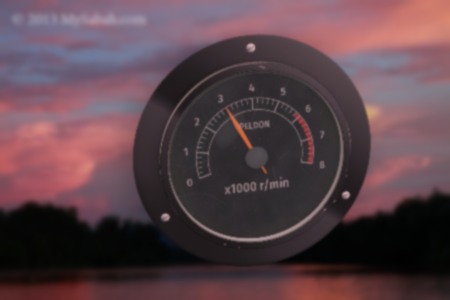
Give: 3000 rpm
